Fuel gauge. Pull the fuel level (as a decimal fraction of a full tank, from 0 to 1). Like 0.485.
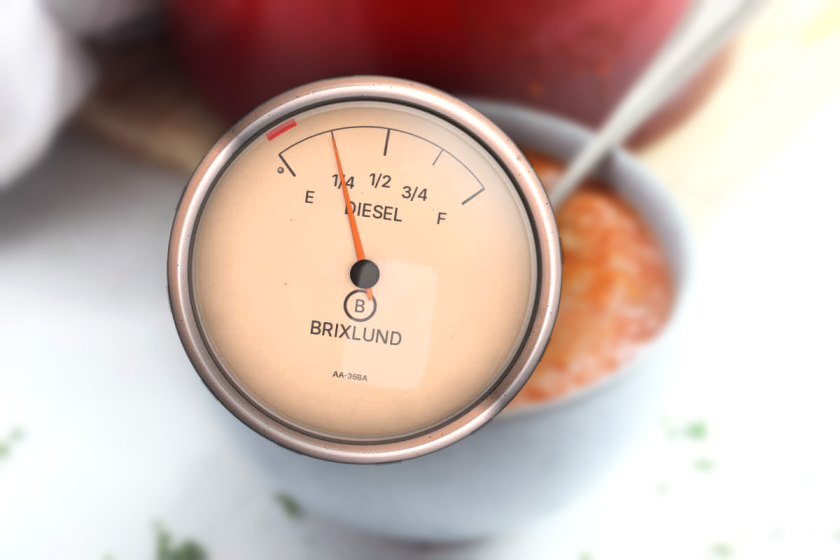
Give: 0.25
